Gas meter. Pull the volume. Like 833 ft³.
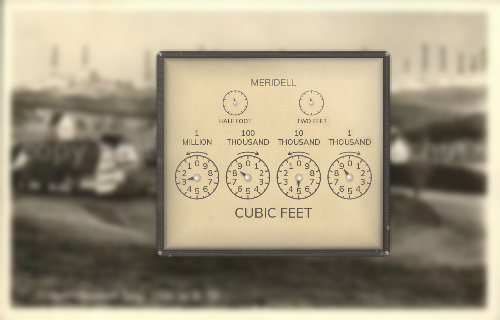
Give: 284900 ft³
